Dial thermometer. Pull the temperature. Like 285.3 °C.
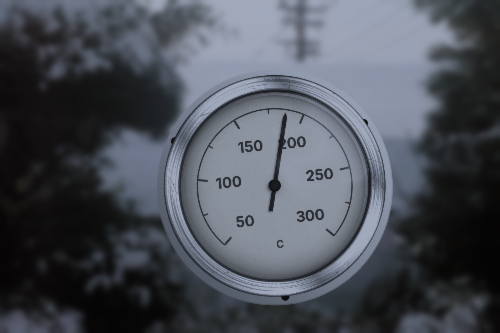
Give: 187.5 °C
